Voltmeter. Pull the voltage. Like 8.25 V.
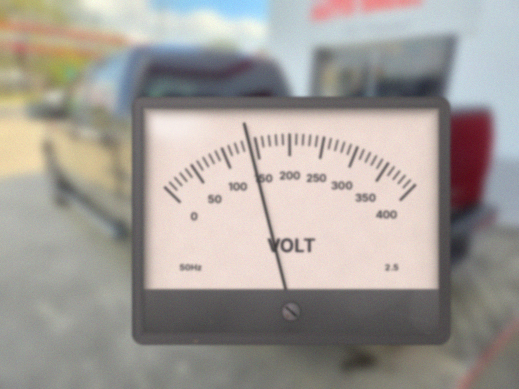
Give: 140 V
